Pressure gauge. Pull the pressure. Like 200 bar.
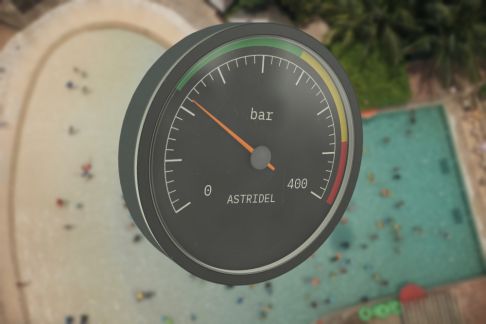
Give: 110 bar
